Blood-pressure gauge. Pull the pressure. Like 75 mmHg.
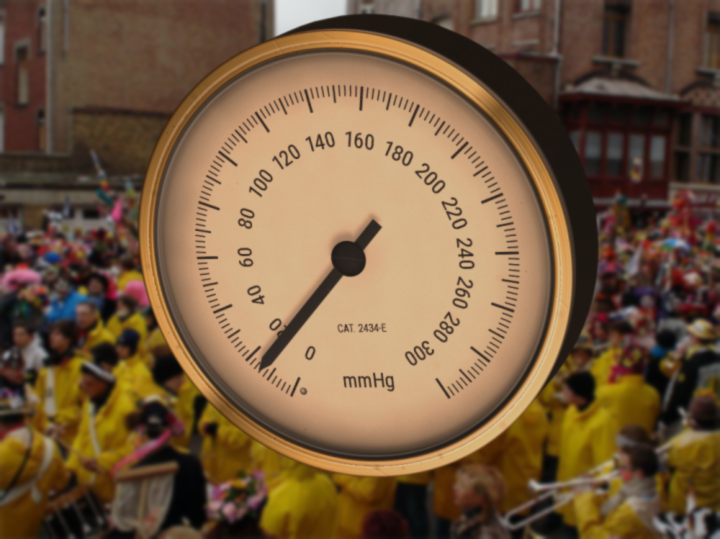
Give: 14 mmHg
